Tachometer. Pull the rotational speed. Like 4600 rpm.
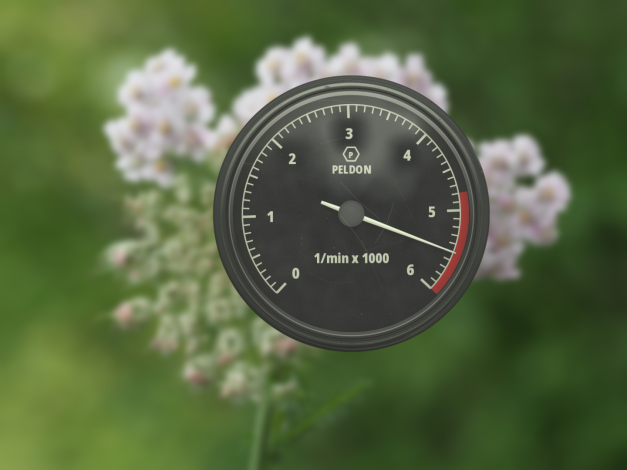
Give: 5500 rpm
